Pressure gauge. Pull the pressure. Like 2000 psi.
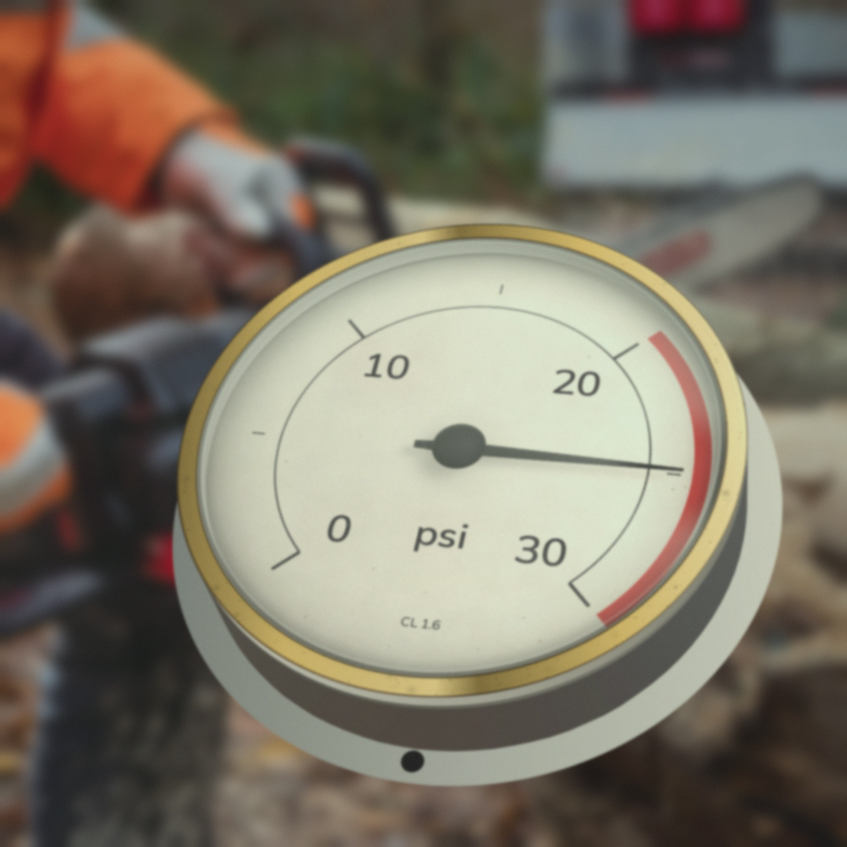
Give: 25 psi
